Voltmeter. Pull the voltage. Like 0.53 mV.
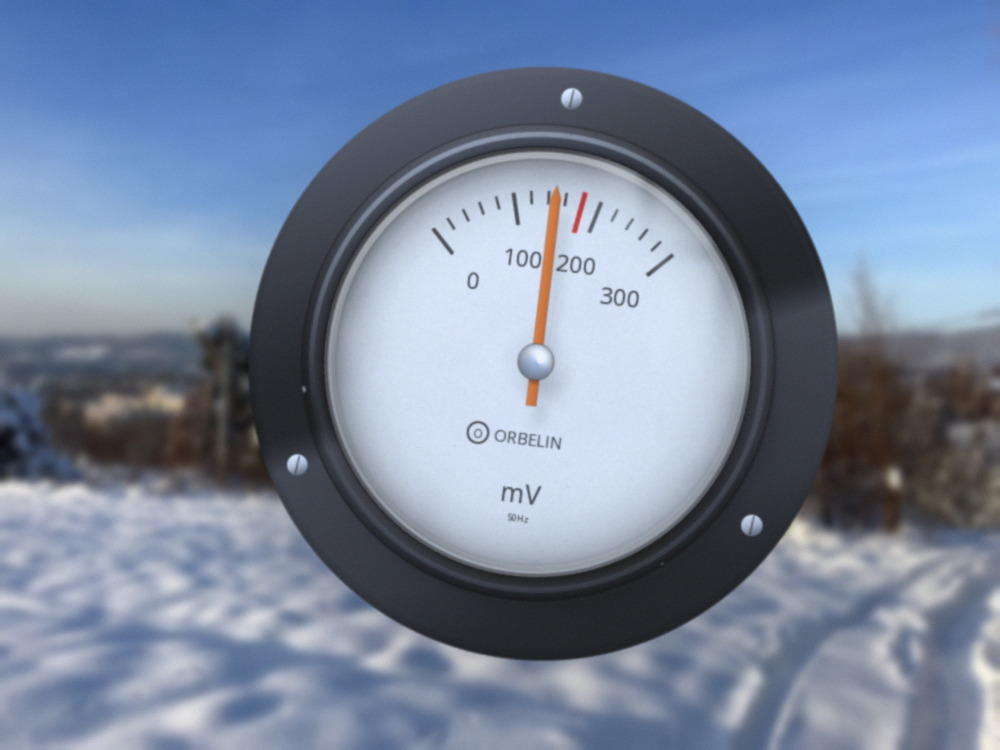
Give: 150 mV
